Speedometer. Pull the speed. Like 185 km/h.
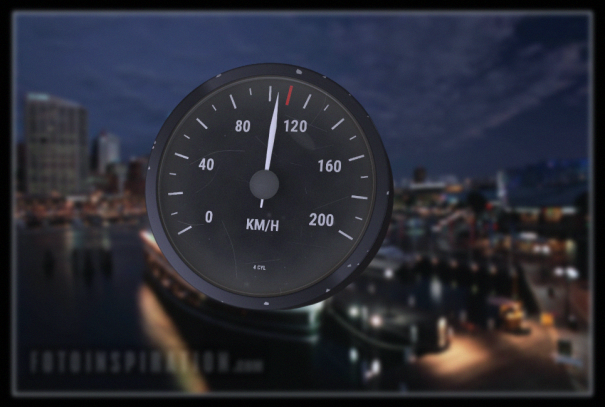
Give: 105 km/h
